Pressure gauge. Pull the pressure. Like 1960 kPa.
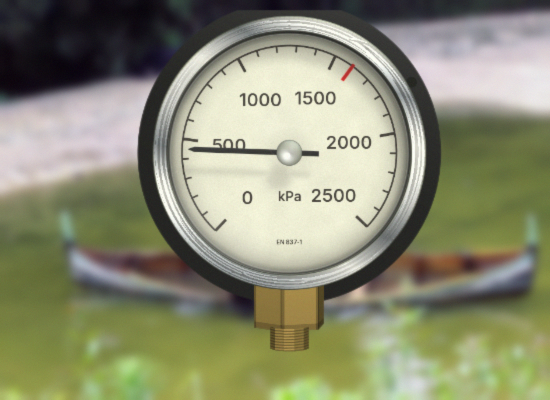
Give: 450 kPa
